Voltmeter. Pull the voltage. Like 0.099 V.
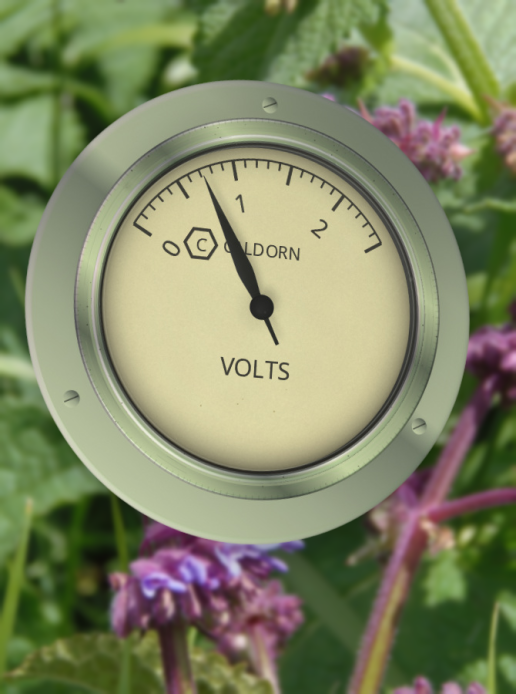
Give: 0.7 V
